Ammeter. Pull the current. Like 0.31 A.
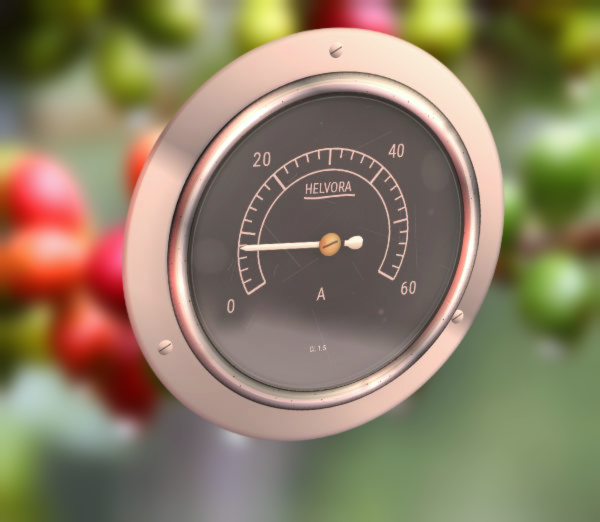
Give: 8 A
